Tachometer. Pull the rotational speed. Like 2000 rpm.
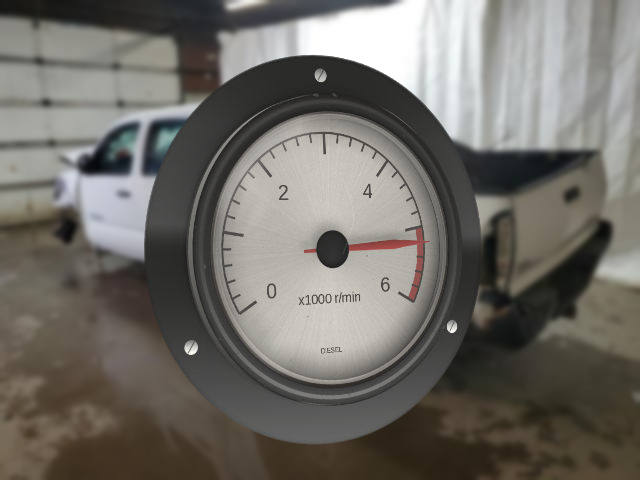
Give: 5200 rpm
